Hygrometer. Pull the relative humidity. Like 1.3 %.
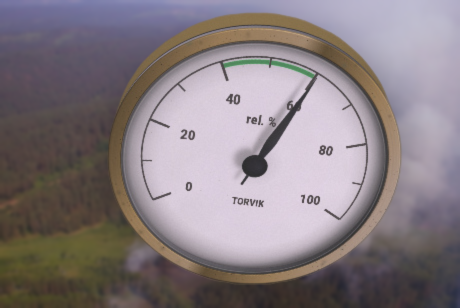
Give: 60 %
